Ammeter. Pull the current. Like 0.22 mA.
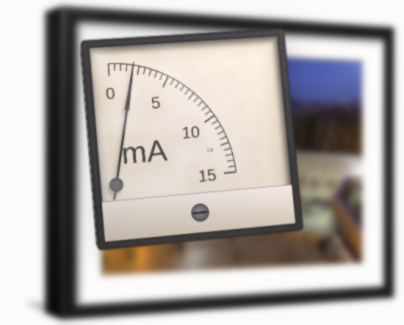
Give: 2 mA
